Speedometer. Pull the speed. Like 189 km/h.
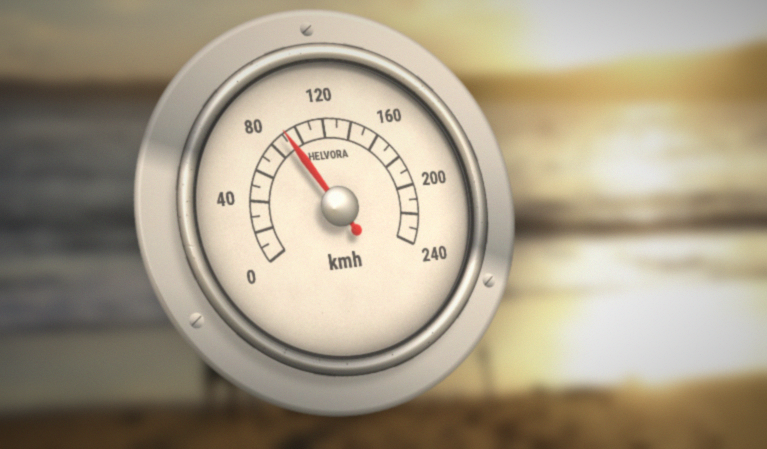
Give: 90 km/h
